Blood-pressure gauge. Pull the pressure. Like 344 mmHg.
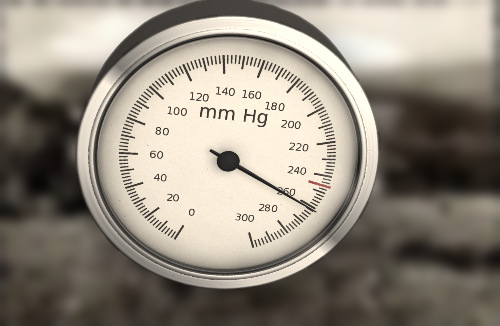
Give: 260 mmHg
